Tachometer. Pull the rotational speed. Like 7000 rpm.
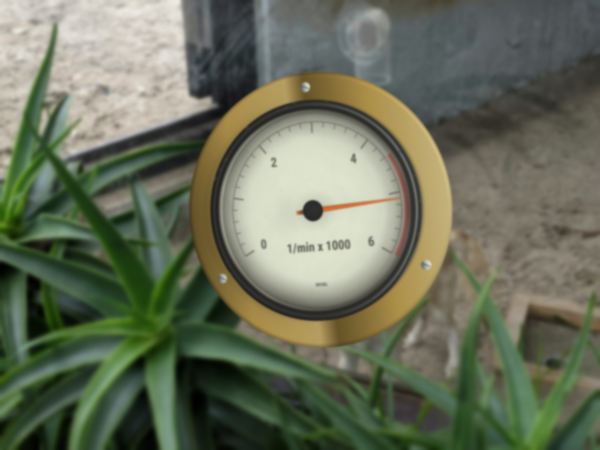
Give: 5100 rpm
